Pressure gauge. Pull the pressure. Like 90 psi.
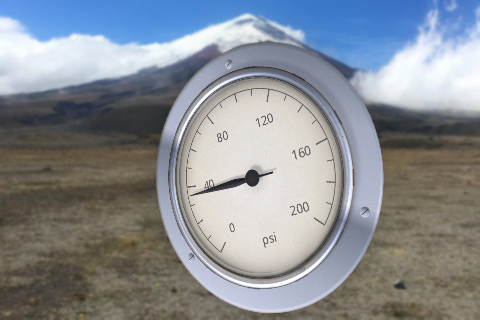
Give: 35 psi
